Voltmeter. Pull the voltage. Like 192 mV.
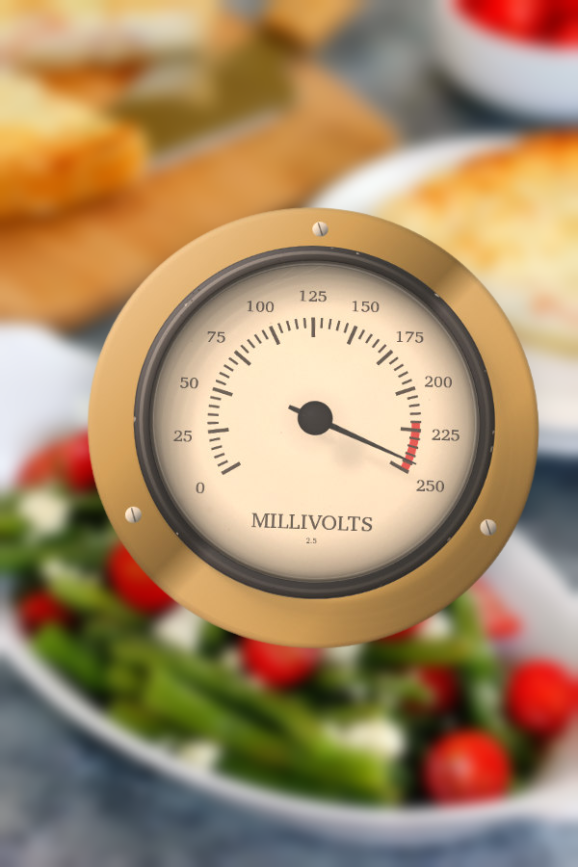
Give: 245 mV
